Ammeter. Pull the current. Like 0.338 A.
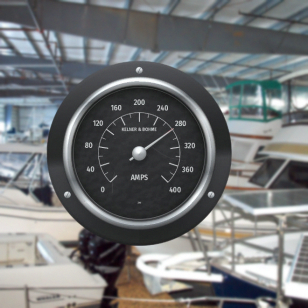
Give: 280 A
